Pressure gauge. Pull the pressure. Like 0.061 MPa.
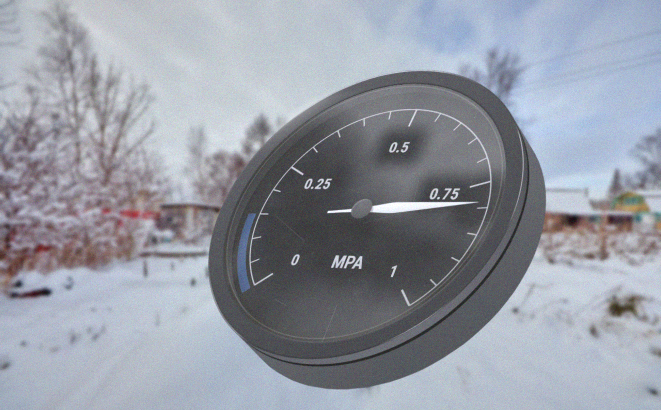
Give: 0.8 MPa
